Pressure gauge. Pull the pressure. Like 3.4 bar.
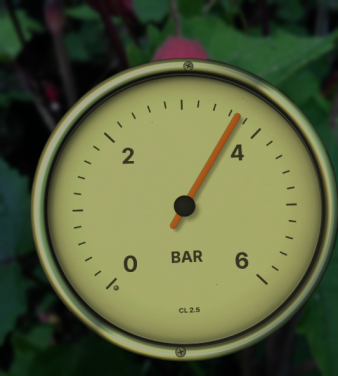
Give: 3.7 bar
